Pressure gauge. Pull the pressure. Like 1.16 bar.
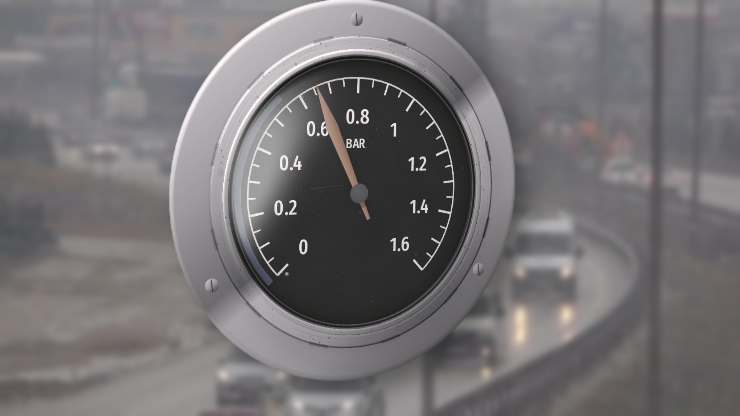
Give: 0.65 bar
